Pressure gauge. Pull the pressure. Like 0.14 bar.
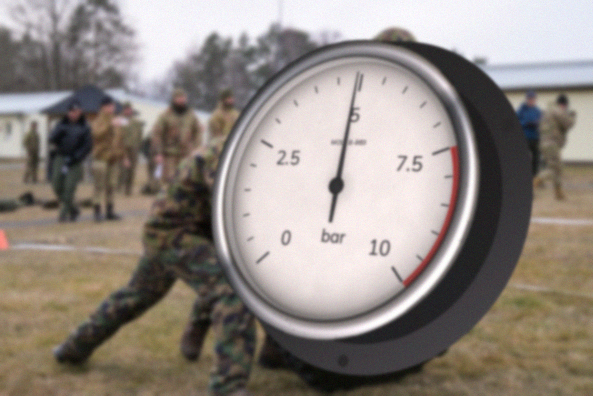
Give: 5 bar
